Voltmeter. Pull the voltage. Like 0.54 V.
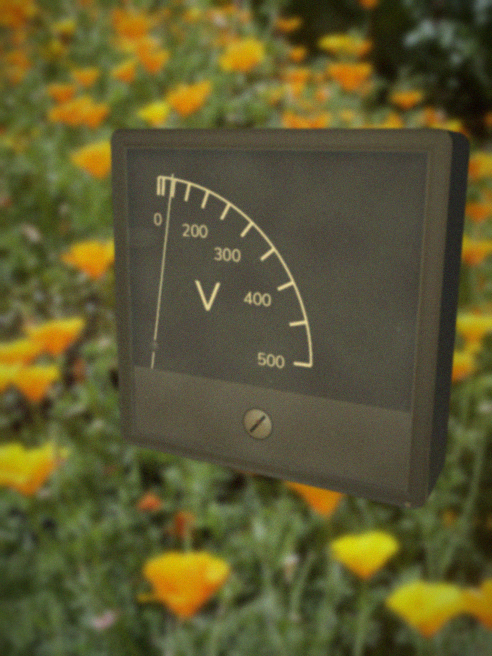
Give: 100 V
